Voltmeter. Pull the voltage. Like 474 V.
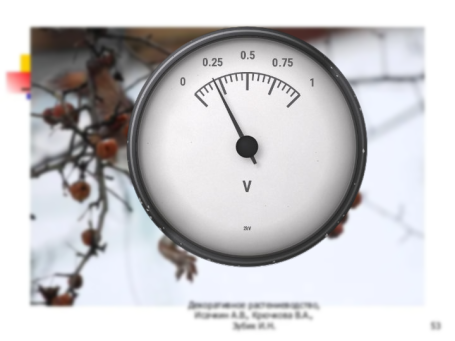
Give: 0.2 V
